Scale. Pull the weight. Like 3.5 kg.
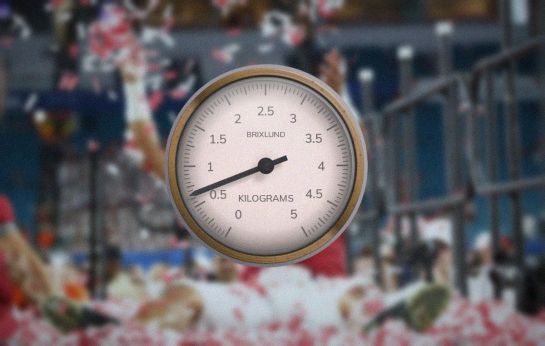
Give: 0.65 kg
